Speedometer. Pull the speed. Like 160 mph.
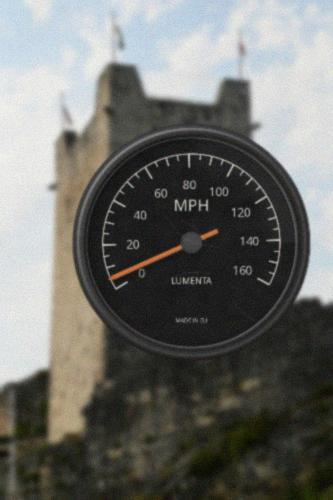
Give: 5 mph
